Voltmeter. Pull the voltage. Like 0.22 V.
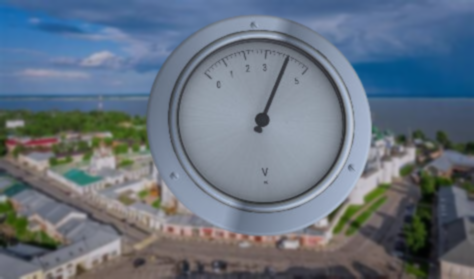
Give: 4 V
